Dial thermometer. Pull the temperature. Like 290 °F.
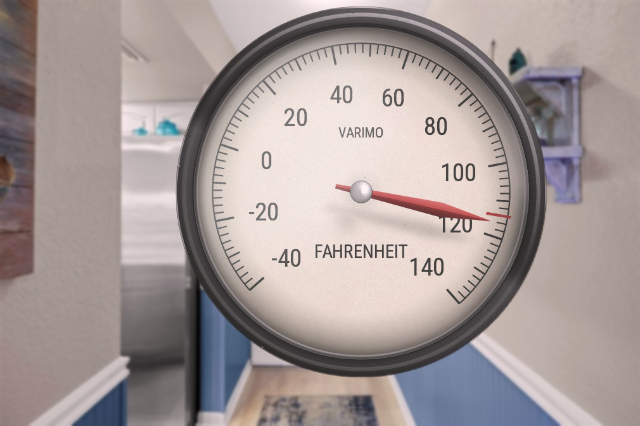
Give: 116 °F
